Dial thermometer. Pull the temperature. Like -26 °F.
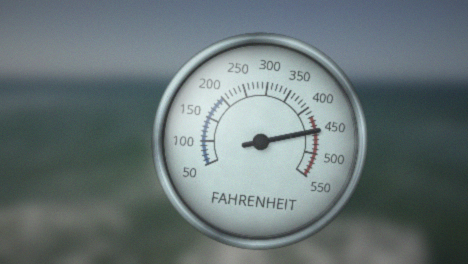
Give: 450 °F
